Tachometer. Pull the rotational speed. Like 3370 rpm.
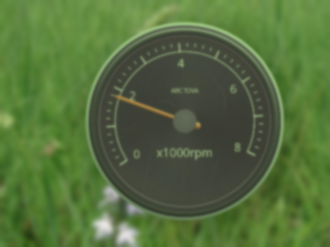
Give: 1800 rpm
